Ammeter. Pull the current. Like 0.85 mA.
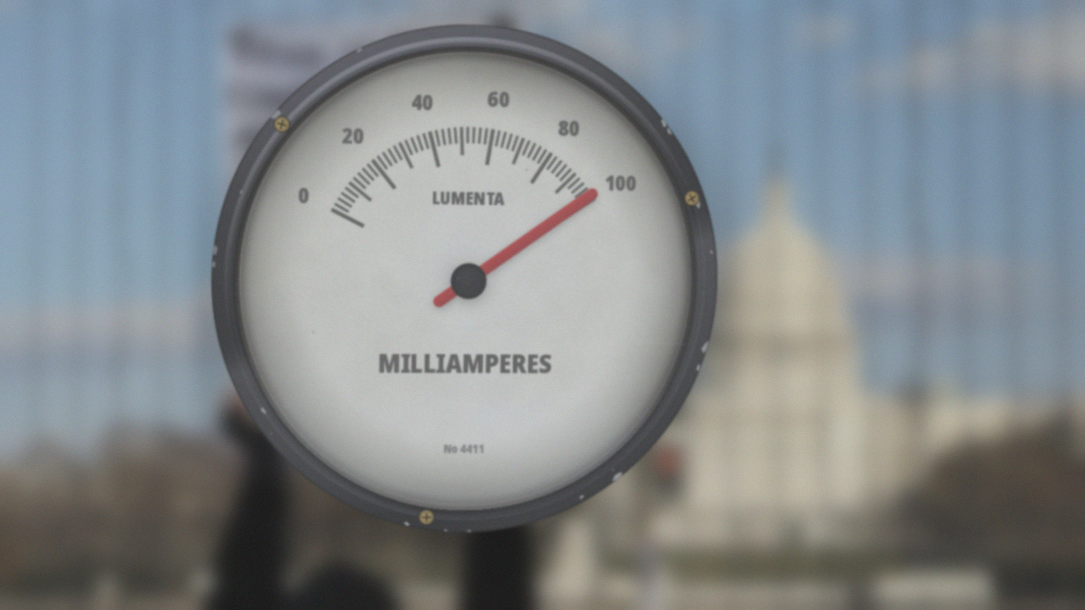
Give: 98 mA
